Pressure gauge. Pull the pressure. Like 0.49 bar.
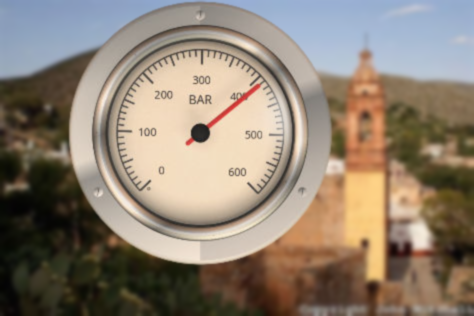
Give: 410 bar
